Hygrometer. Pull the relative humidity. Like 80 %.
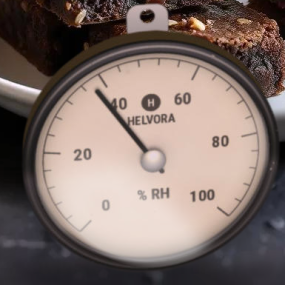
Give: 38 %
